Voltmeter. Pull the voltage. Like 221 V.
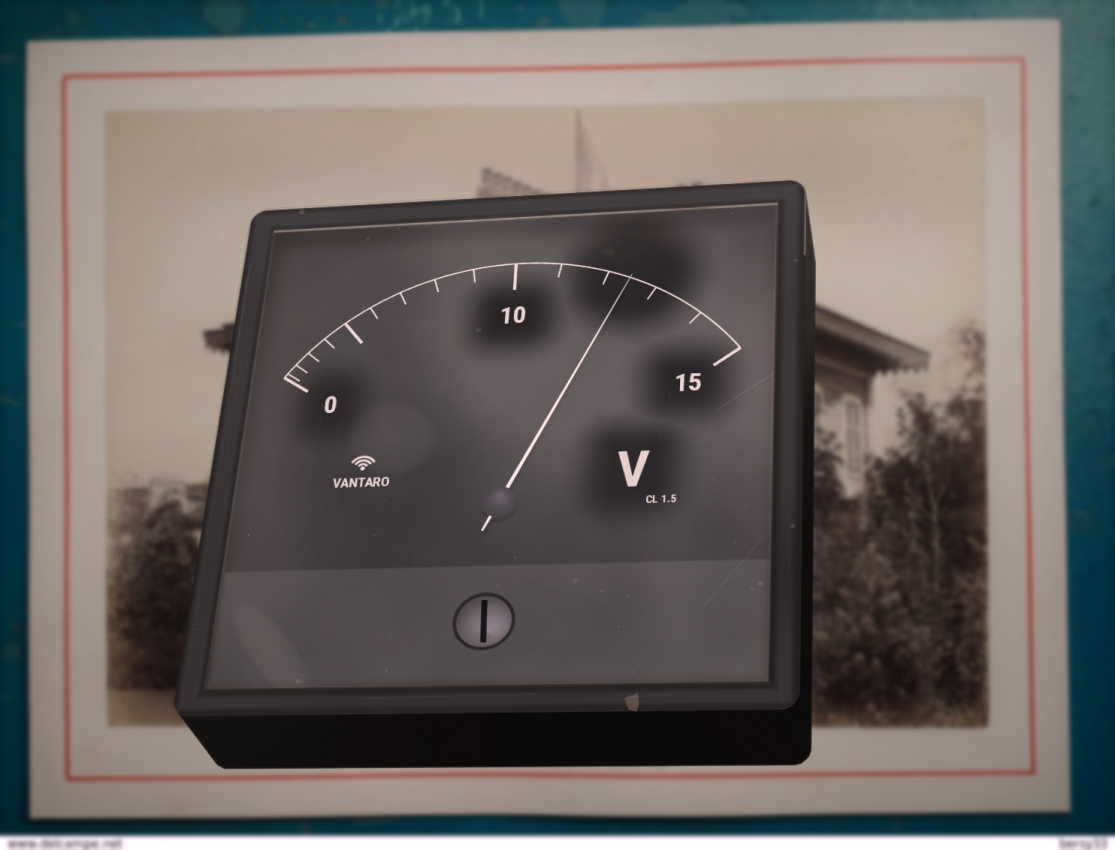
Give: 12.5 V
